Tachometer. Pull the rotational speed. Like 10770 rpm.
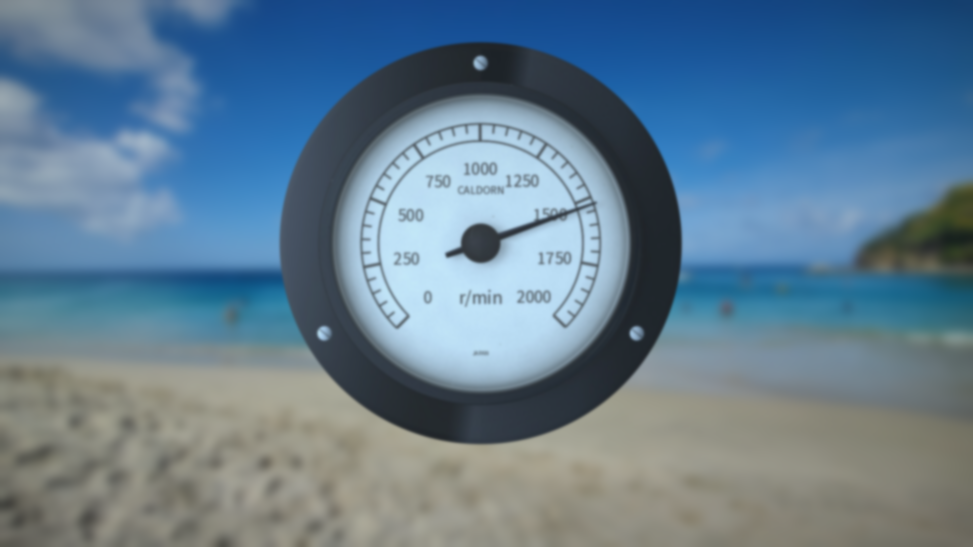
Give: 1525 rpm
